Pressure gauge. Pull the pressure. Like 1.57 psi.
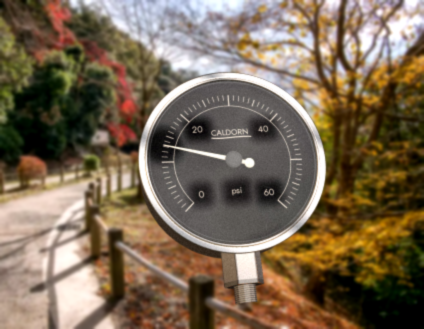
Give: 13 psi
